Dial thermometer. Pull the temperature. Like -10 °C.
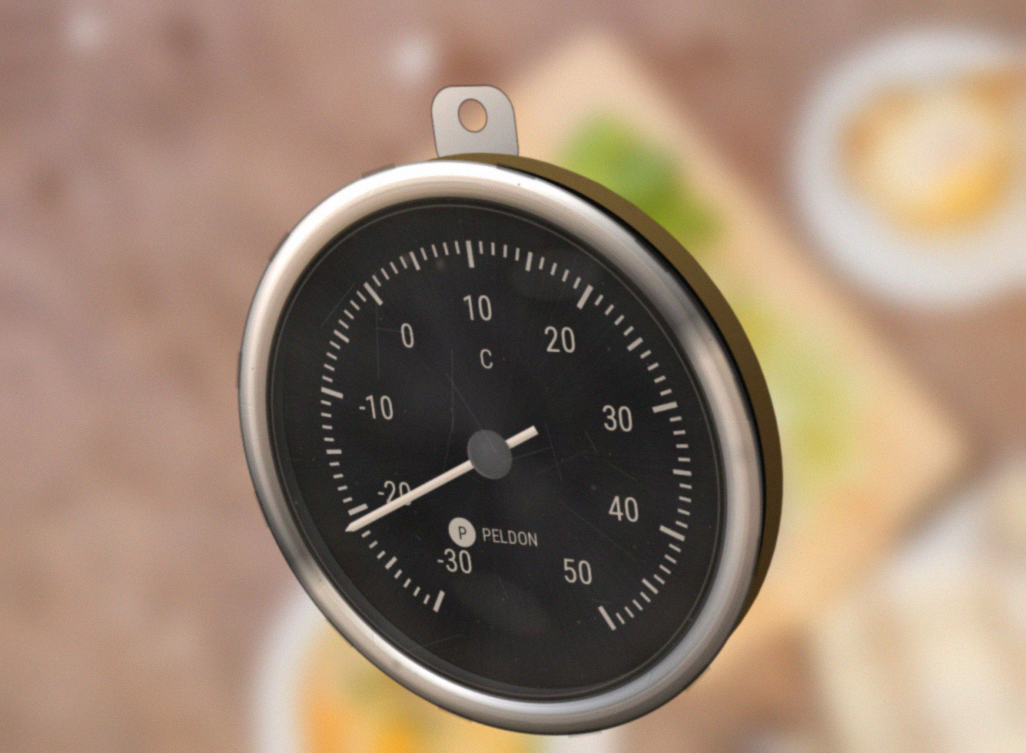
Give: -21 °C
